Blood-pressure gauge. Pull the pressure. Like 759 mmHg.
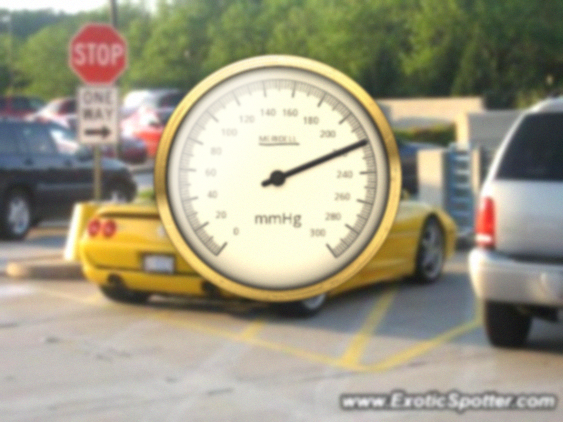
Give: 220 mmHg
